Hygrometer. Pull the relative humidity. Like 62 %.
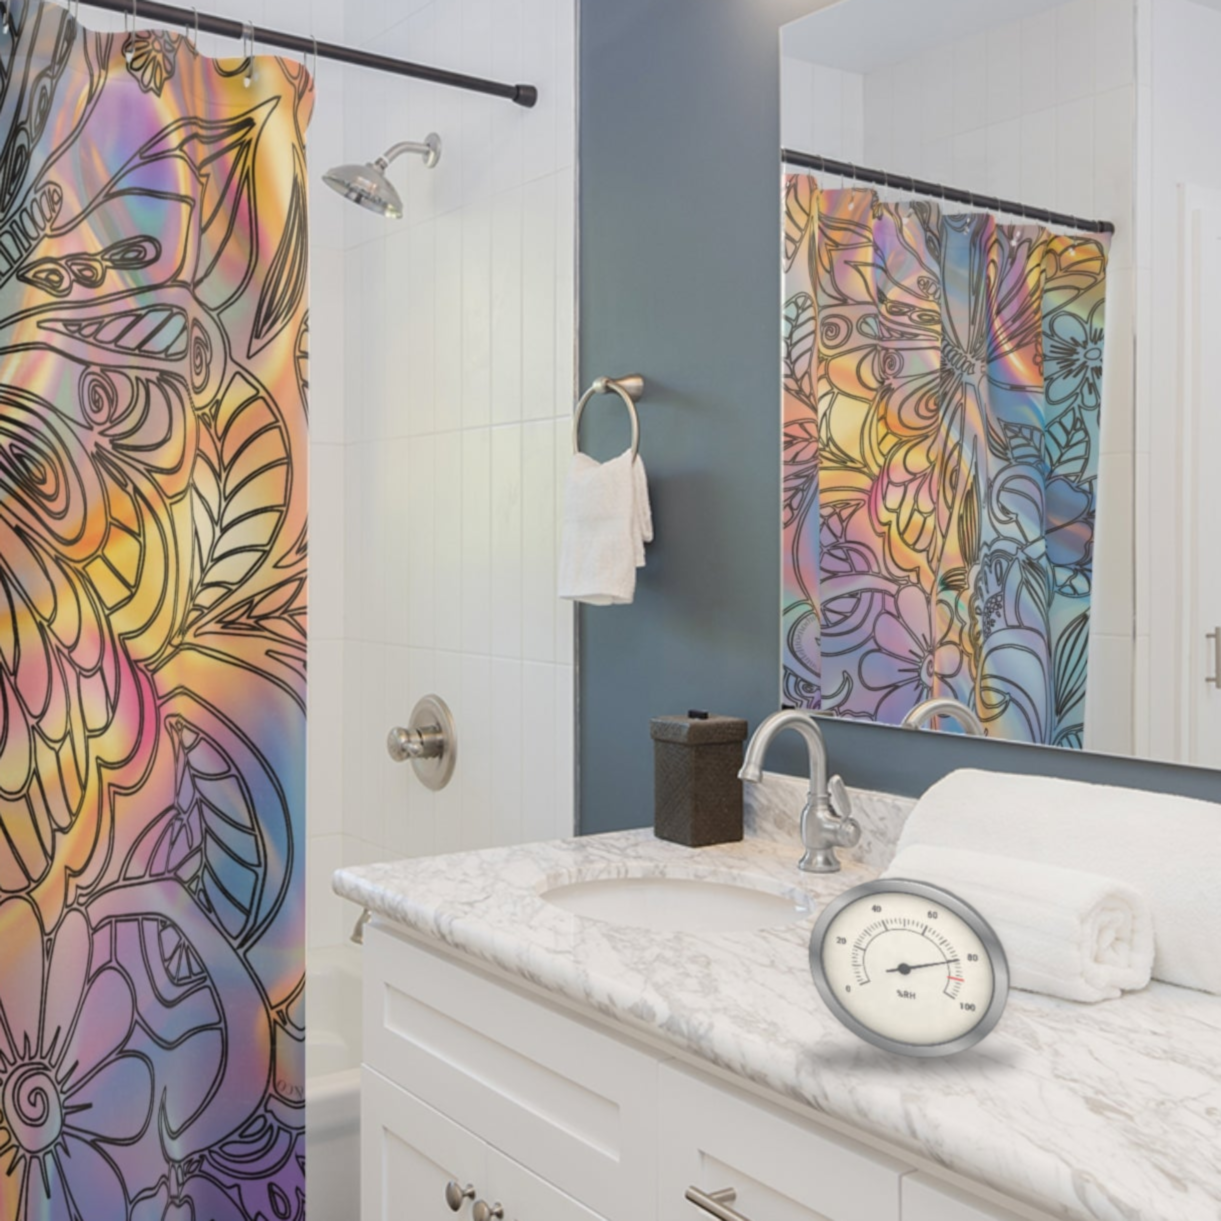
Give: 80 %
